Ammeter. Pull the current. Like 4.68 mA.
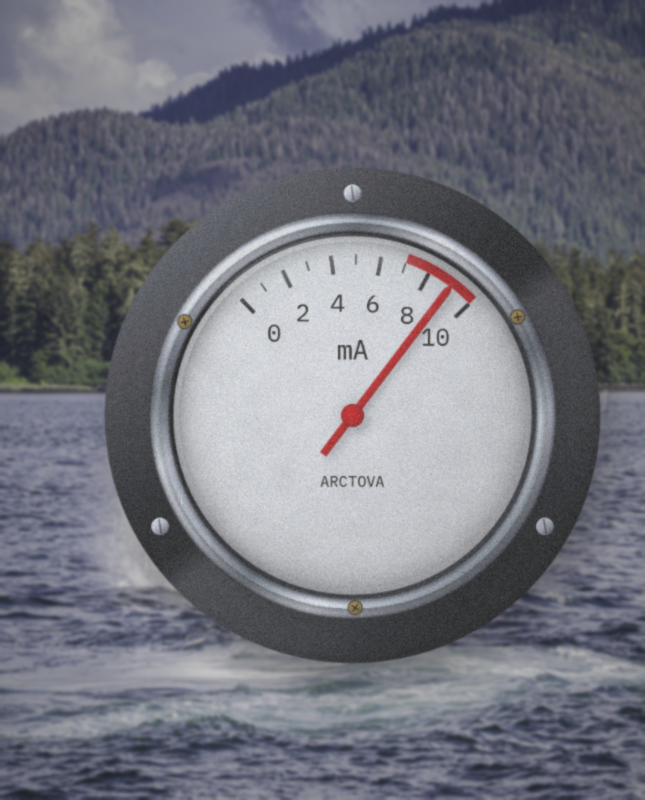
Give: 9 mA
